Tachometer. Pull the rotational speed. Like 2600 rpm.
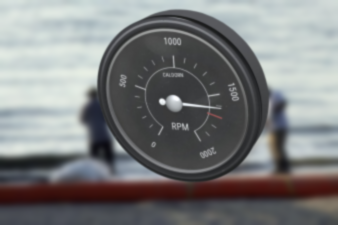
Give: 1600 rpm
